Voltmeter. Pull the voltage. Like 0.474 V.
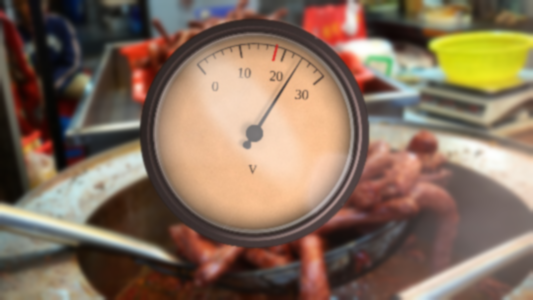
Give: 24 V
